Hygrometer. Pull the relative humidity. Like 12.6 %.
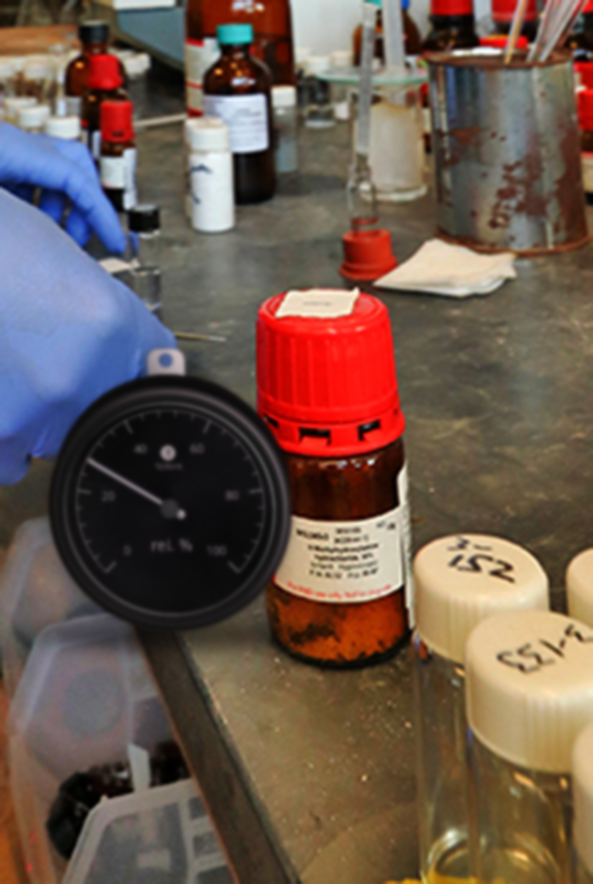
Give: 28 %
